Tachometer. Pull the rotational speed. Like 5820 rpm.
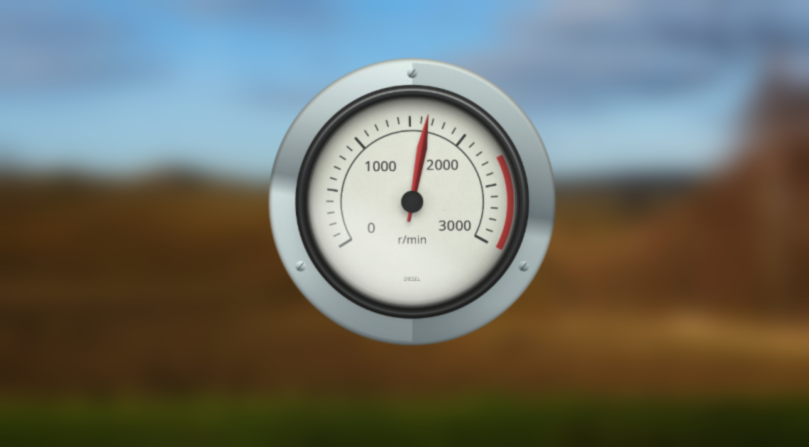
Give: 1650 rpm
